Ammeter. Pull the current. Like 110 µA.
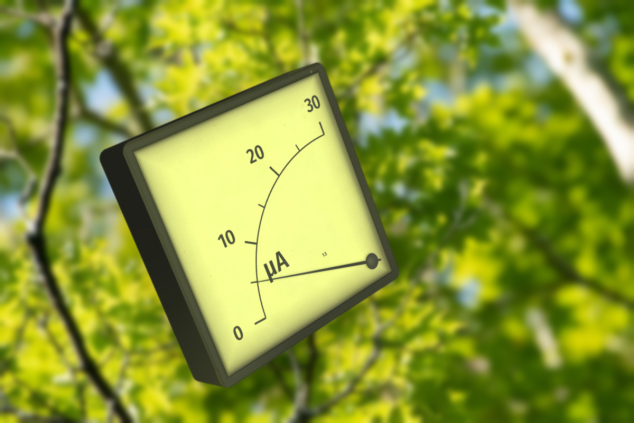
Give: 5 µA
